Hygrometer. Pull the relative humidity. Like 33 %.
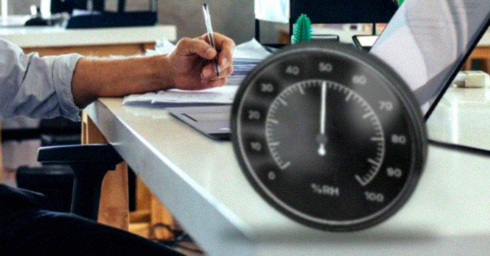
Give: 50 %
